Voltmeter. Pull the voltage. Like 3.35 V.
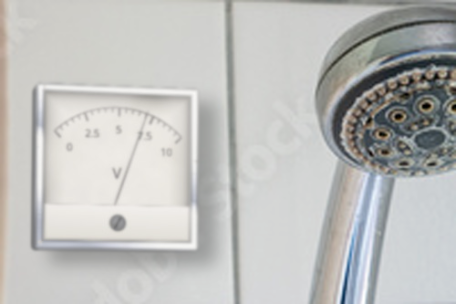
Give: 7 V
